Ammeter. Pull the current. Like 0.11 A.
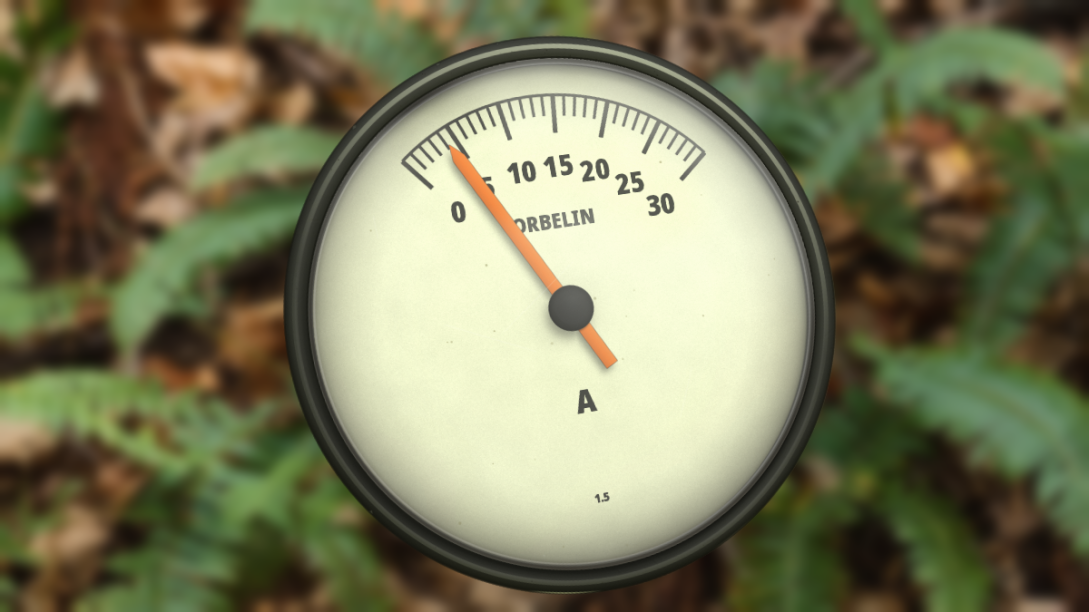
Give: 4 A
